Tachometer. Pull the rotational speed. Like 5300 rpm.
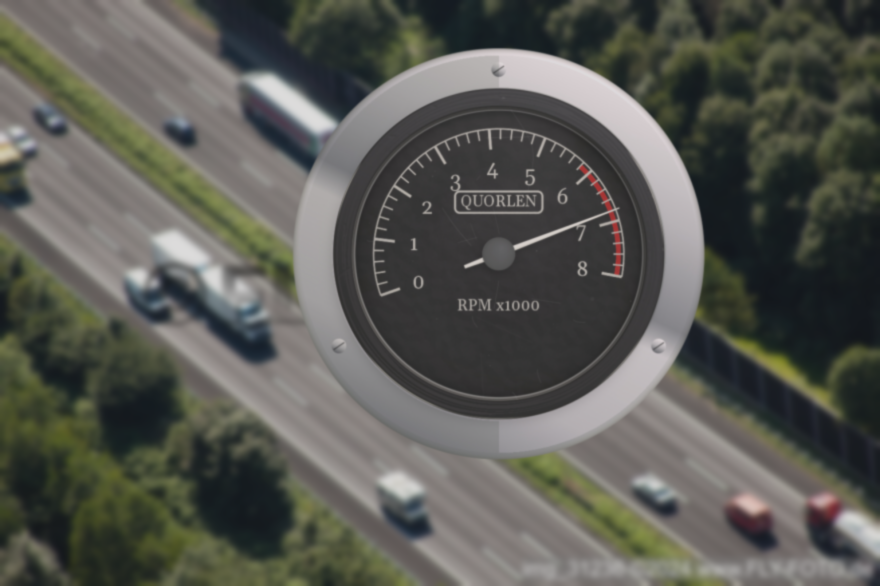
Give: 6800 rpm
